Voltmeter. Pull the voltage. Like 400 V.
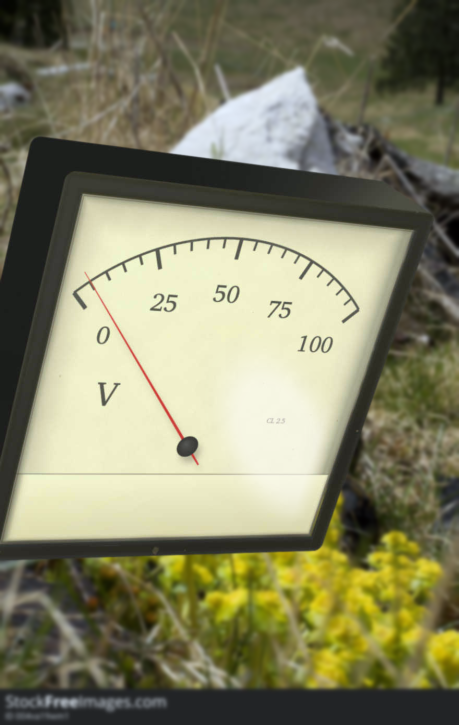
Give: 5 V
